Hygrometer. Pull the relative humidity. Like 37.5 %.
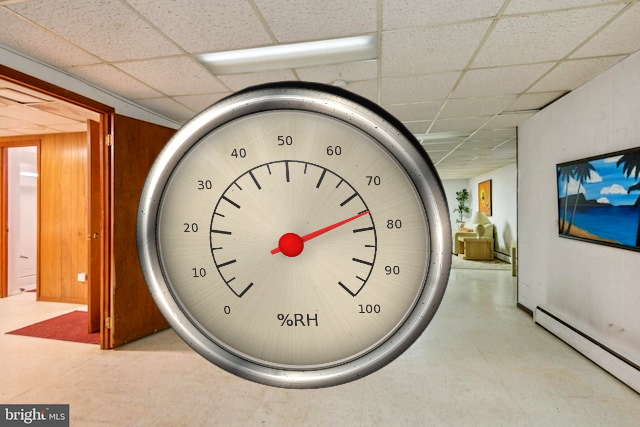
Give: 75 %
